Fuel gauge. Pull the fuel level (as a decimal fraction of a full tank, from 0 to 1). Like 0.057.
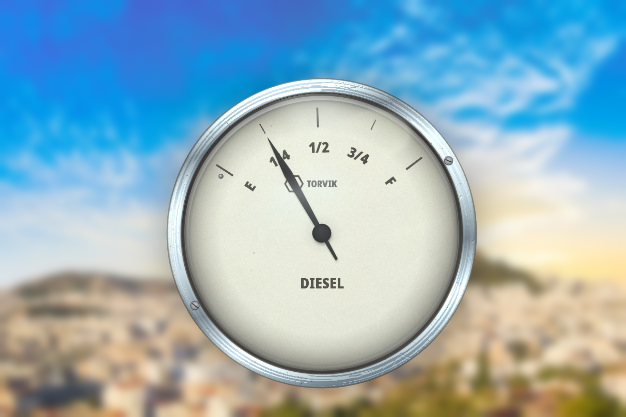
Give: 0.25
